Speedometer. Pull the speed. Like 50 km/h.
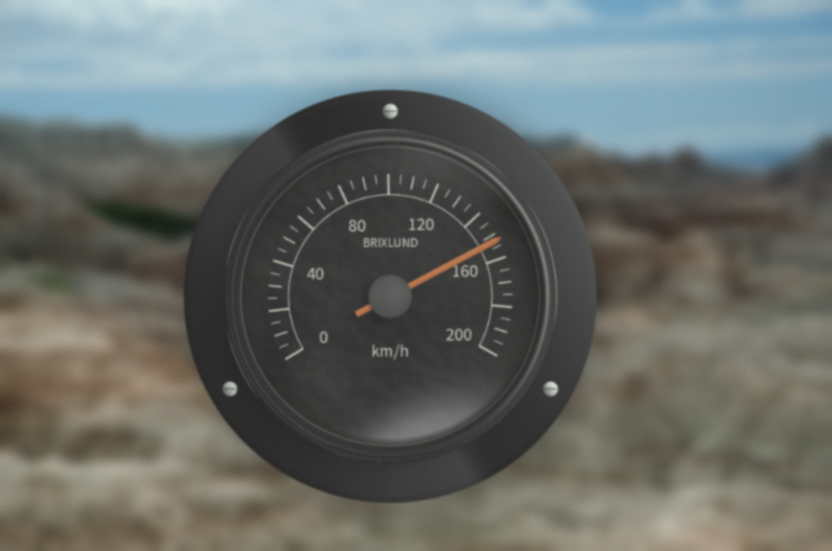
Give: 152.5 km/h
